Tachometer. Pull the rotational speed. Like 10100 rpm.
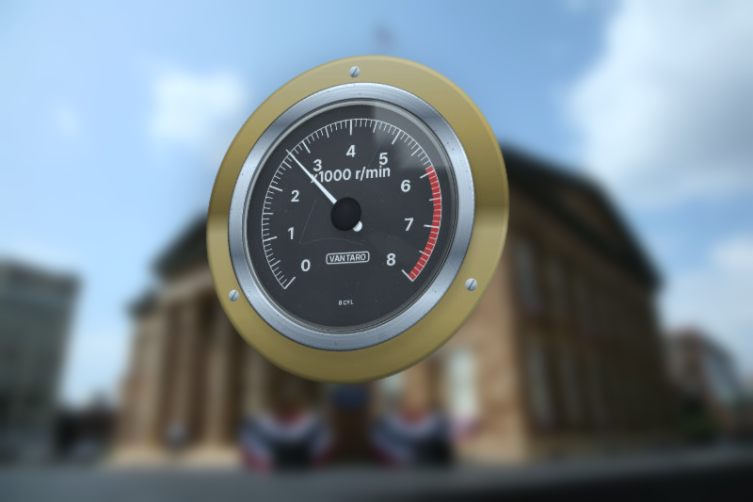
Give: 2700 rpm
